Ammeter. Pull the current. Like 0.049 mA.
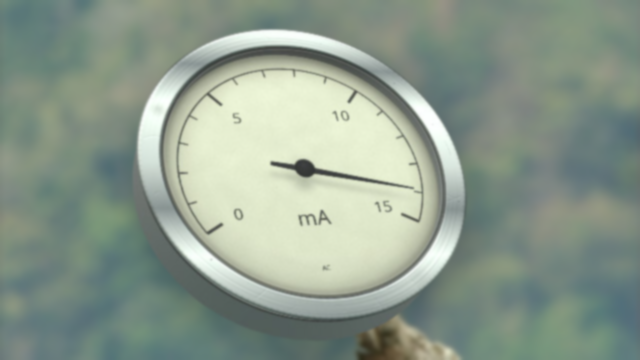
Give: 14 mA
